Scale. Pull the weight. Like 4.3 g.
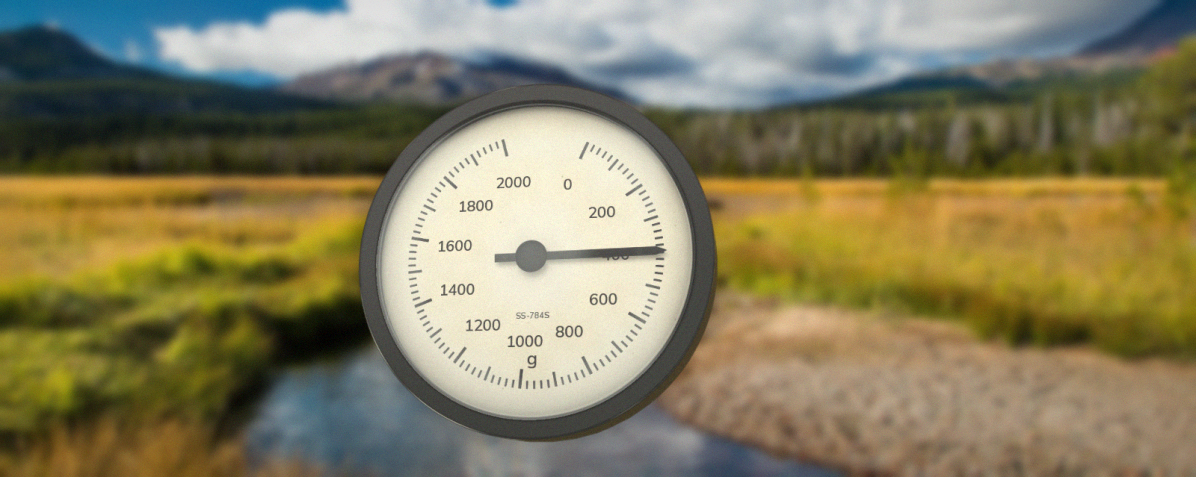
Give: 400 g
